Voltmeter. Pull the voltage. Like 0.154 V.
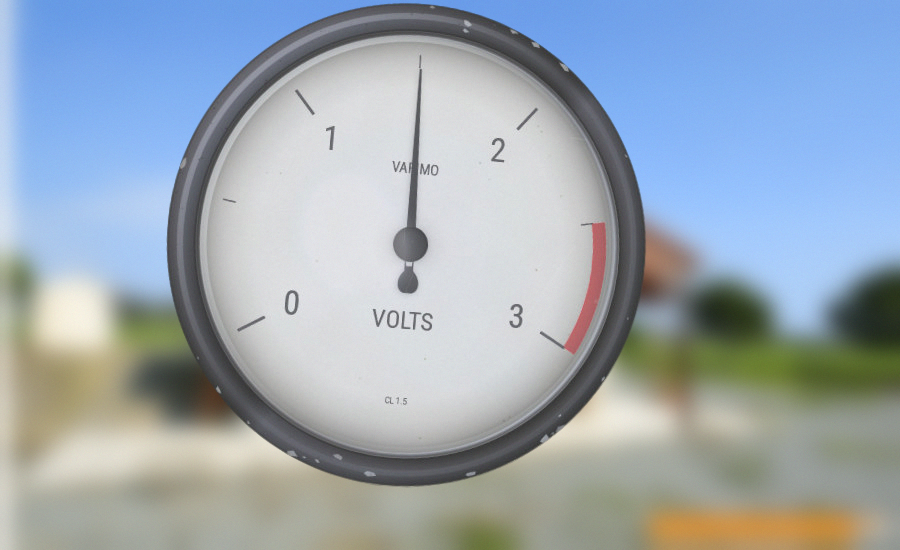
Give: 1.5 V
